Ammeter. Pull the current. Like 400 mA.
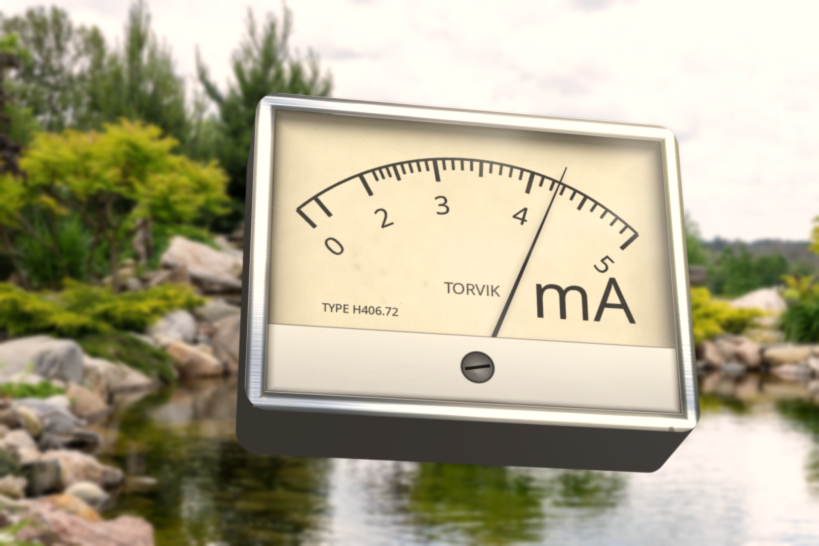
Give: 4.25 mA
